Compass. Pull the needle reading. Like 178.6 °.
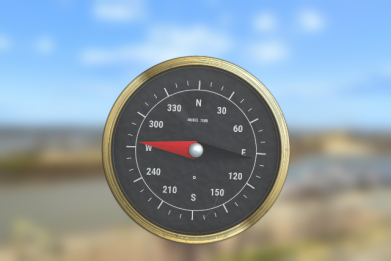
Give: 275 °
